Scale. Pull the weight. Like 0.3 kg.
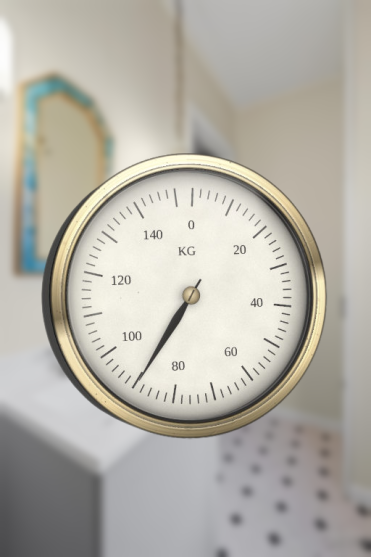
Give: 90 kg
